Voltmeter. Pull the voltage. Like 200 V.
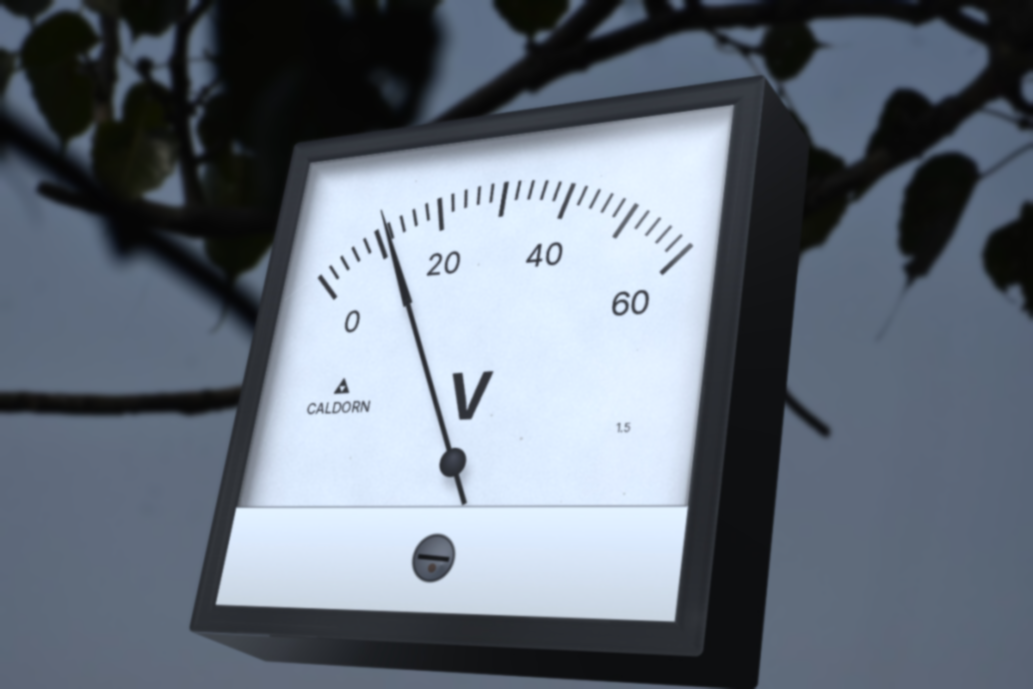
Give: 12 V
